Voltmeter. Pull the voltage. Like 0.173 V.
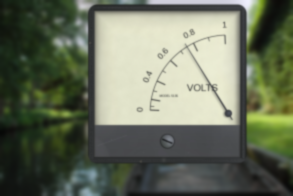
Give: 0.75 V
